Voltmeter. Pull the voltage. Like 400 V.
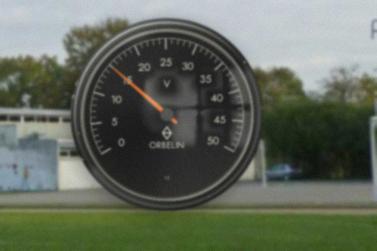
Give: 15 V
